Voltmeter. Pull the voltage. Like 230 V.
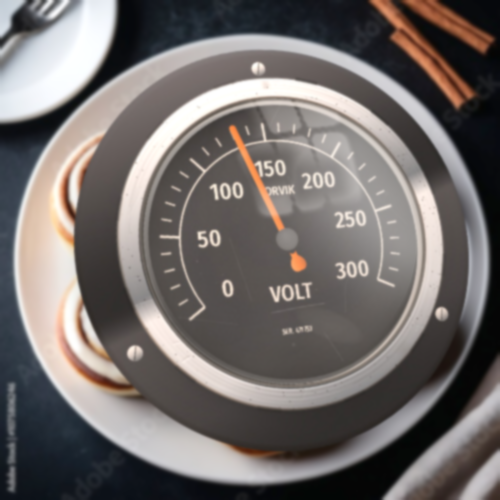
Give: 130 V
